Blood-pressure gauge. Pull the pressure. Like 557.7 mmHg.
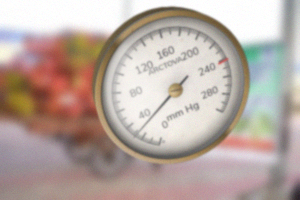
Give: 30 mmHg
